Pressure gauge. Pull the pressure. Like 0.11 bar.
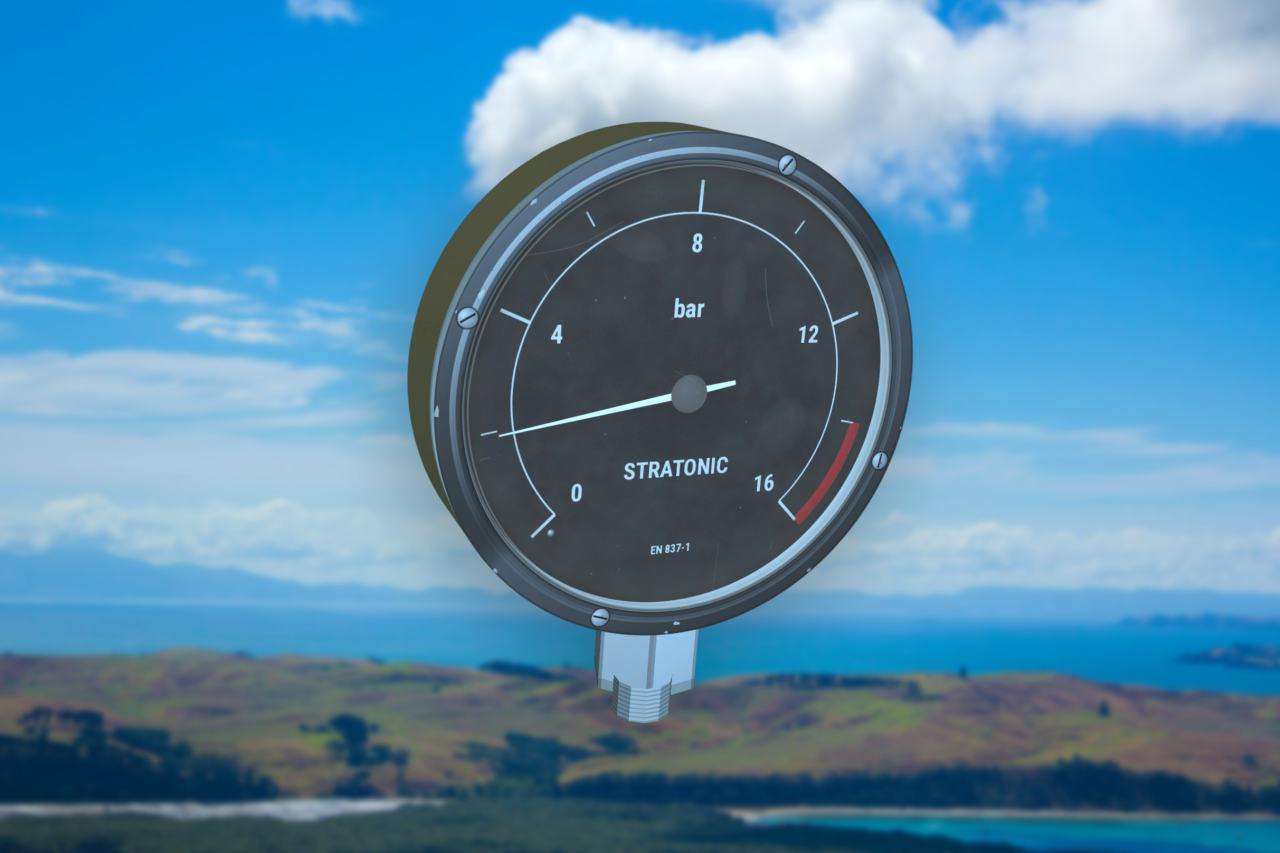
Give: 2 bar
